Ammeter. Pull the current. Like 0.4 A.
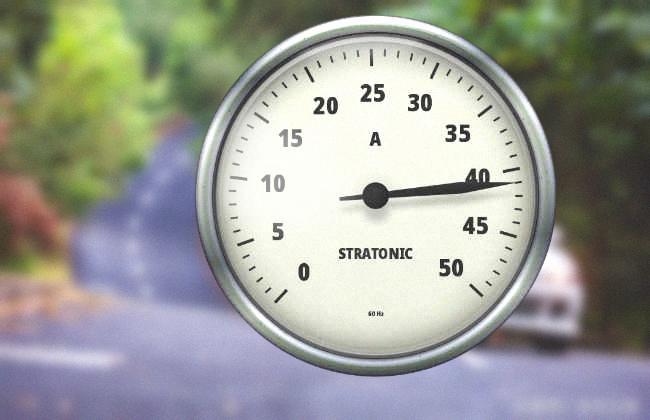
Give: 41 A
